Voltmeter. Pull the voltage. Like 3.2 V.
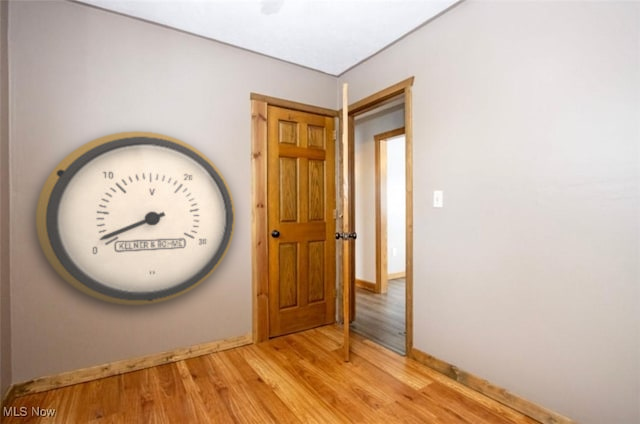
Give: 1 V
